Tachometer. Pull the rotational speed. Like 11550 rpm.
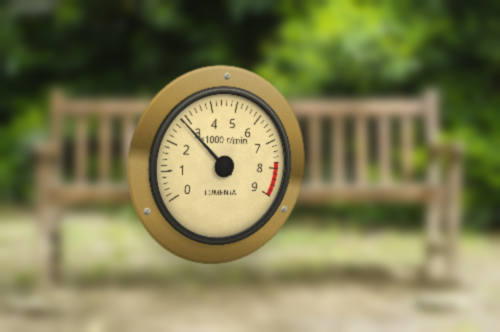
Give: 2800 rpm
